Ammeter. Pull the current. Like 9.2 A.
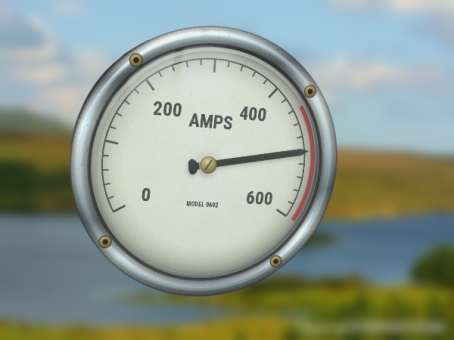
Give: 500 A
